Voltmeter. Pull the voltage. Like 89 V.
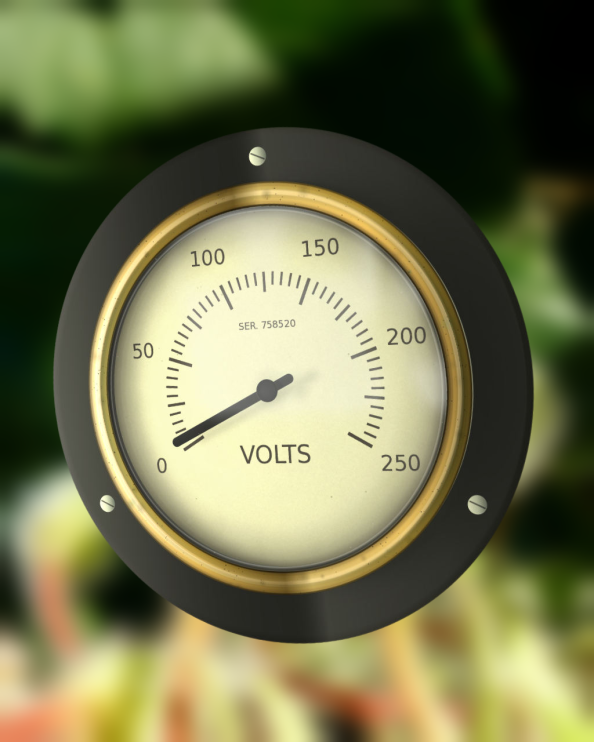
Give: 5 V
